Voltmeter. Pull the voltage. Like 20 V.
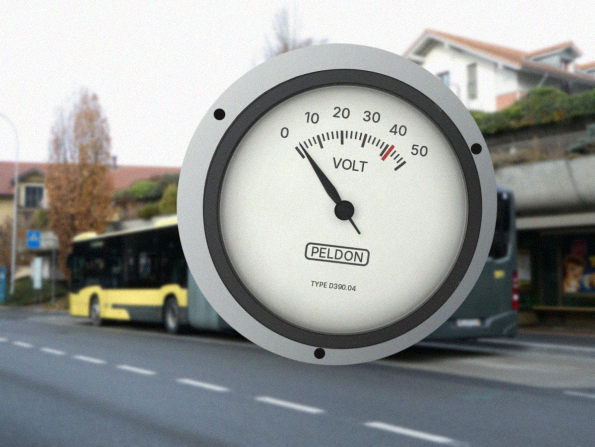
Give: 2 V
